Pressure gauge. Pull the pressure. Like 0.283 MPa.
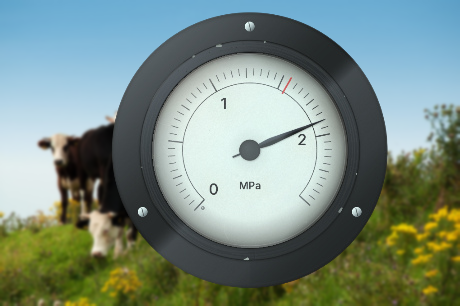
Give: 1.9 MPa
